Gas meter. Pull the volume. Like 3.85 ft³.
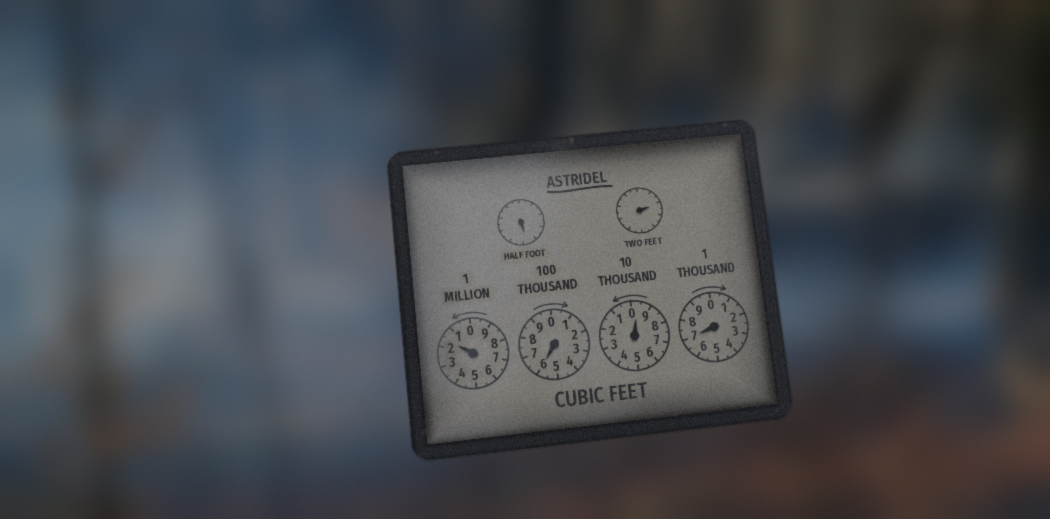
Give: 159700 ft³
